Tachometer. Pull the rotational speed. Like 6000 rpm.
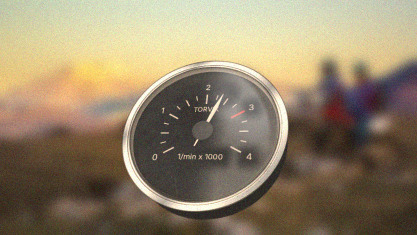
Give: 2375 rpm
